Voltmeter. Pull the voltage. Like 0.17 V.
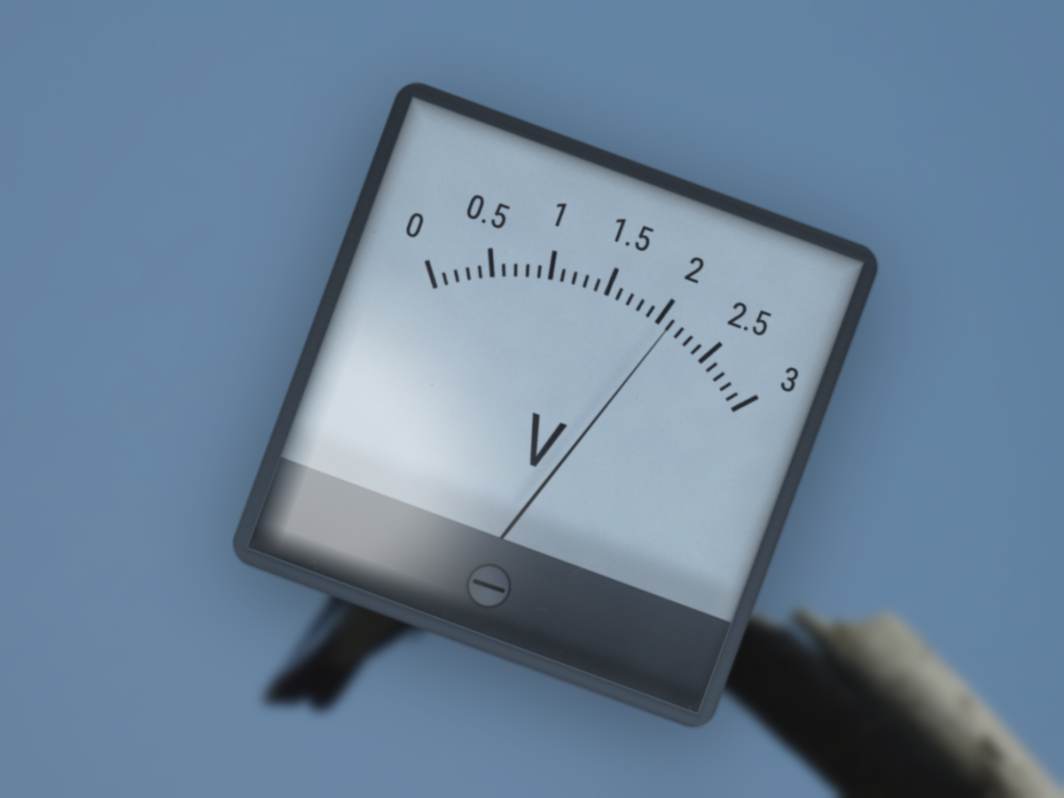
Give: 2.1 V
